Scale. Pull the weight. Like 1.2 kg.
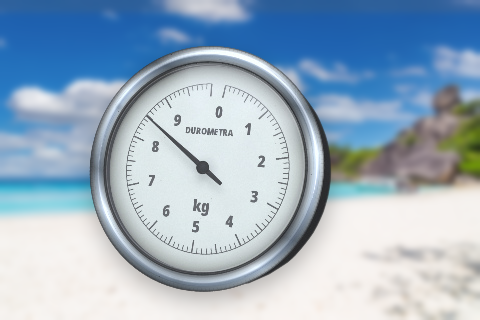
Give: 8.5 kg
